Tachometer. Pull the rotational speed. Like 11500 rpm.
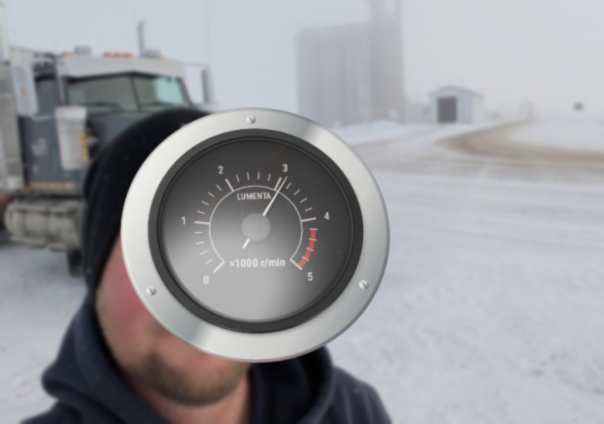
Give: 3100 rpm
